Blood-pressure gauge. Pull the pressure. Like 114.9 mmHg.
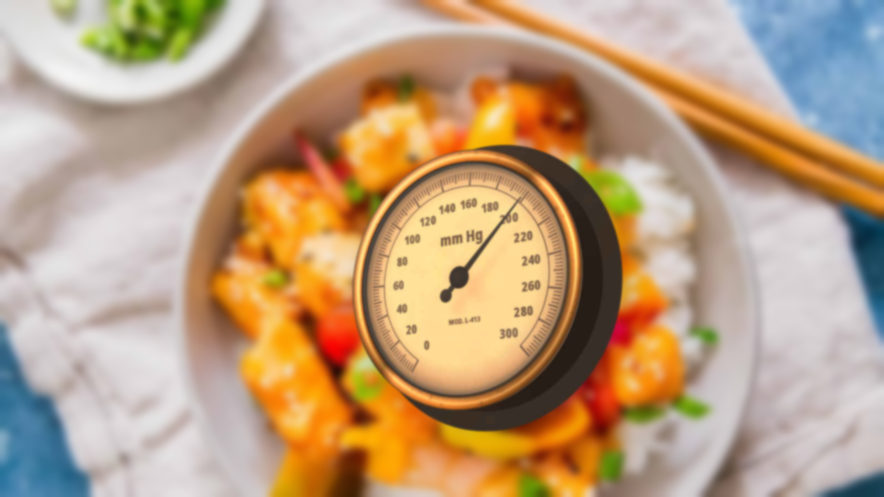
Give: 200 mmHg
